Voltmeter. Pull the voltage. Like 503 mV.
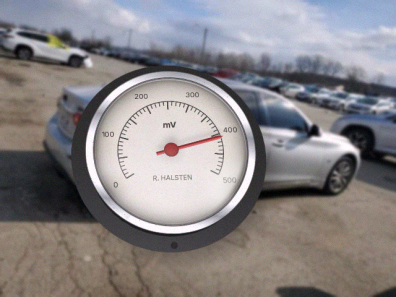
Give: 410 mV
